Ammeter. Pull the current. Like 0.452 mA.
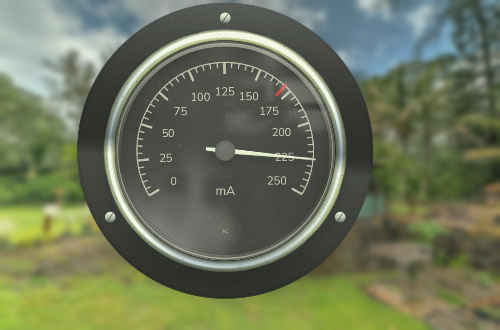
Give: 225 mA
